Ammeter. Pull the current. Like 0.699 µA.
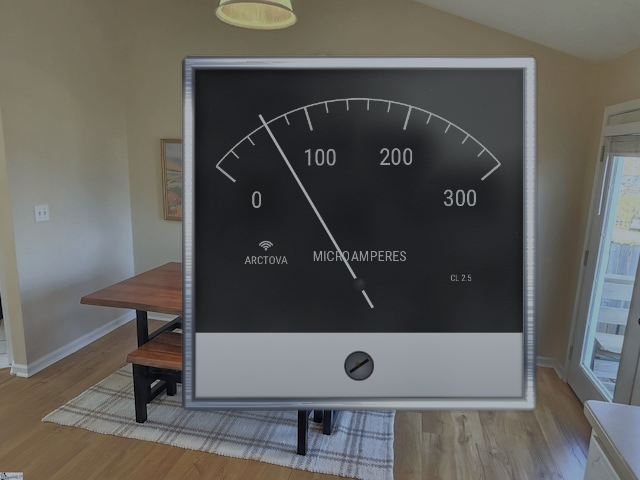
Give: 60 µA
